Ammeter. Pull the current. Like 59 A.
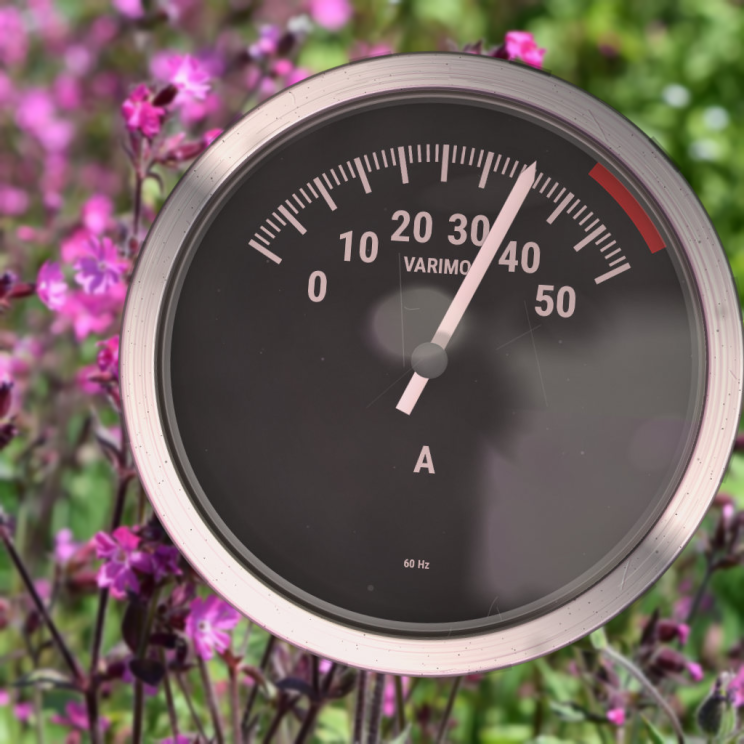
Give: 35 A
